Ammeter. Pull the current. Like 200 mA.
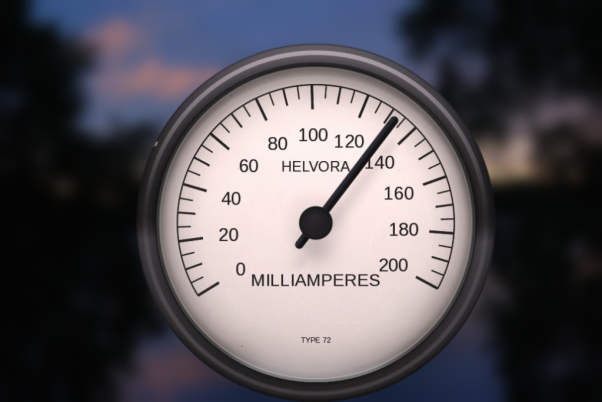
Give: 132.5 mA
